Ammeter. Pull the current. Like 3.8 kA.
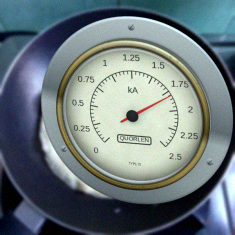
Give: 1.8 kA
